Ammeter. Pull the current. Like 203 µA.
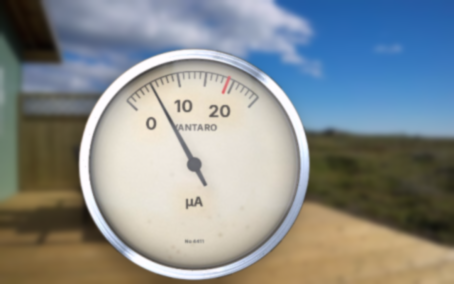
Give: 5 µA
